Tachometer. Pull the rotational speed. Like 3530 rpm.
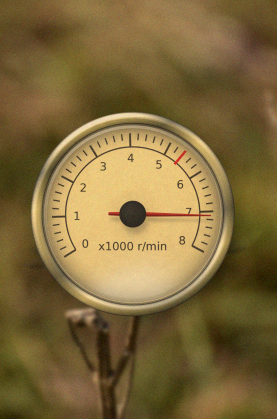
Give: 7100 rpm
